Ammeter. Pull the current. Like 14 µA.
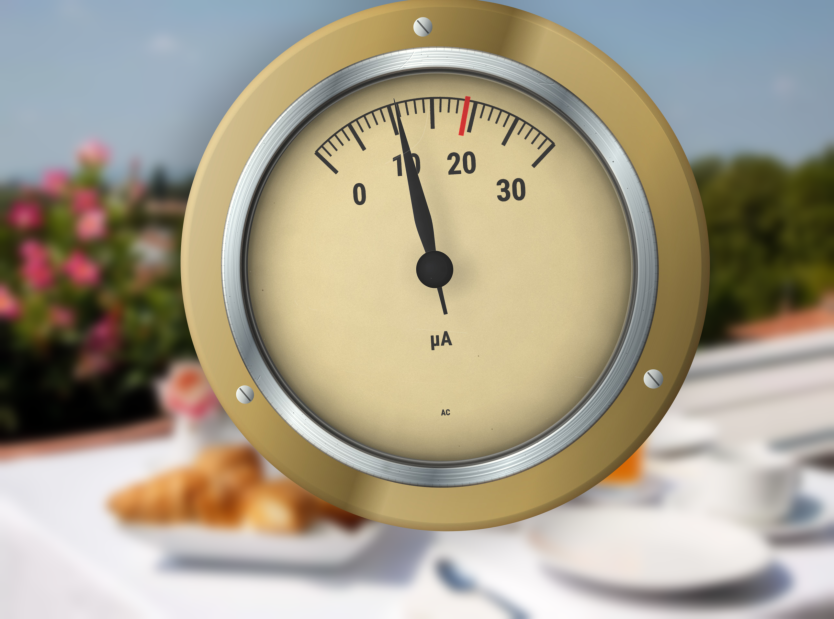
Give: 11 µA
